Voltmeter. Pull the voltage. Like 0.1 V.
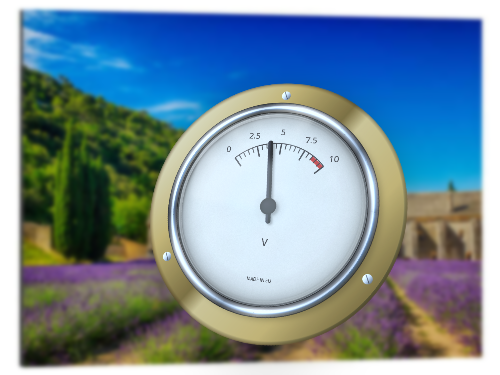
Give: 4 V
